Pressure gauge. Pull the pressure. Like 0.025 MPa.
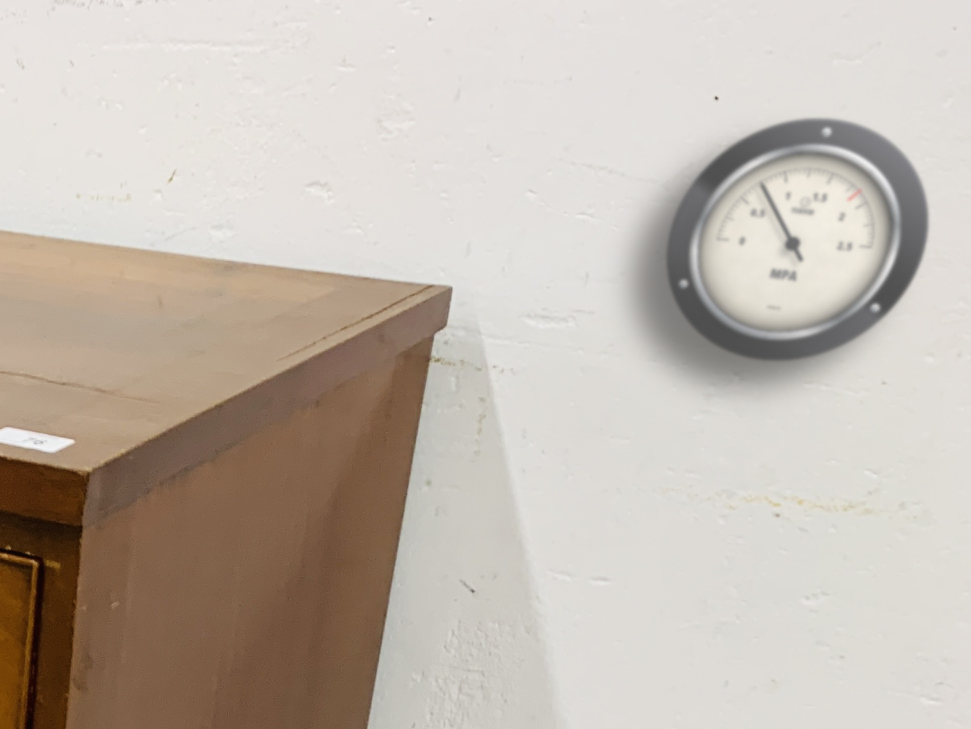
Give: 0.75 MPa
